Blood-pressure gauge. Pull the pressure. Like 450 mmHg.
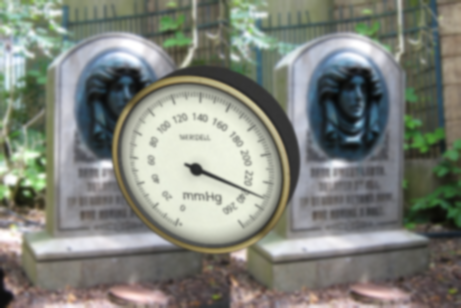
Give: 230 mmHg
